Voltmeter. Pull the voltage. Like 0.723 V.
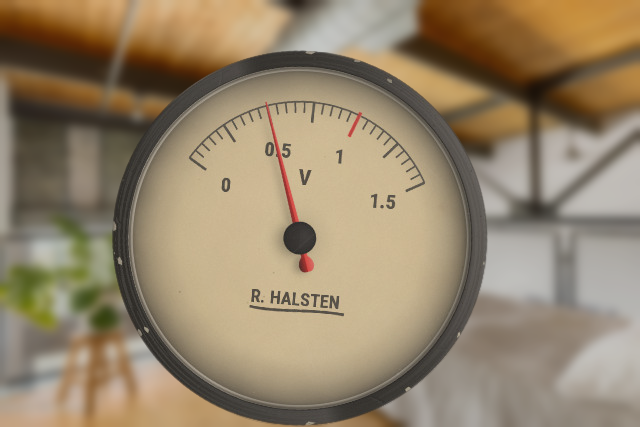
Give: 0.5 V
